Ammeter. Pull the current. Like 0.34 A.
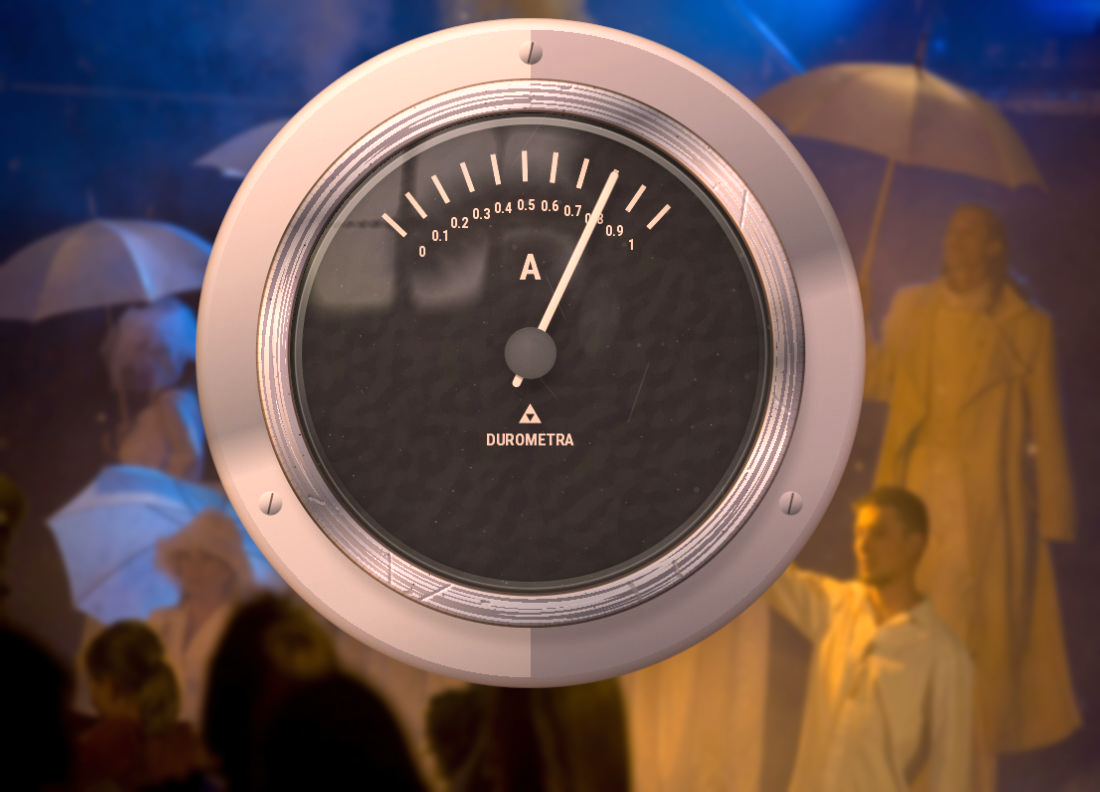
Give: 0.8 A
